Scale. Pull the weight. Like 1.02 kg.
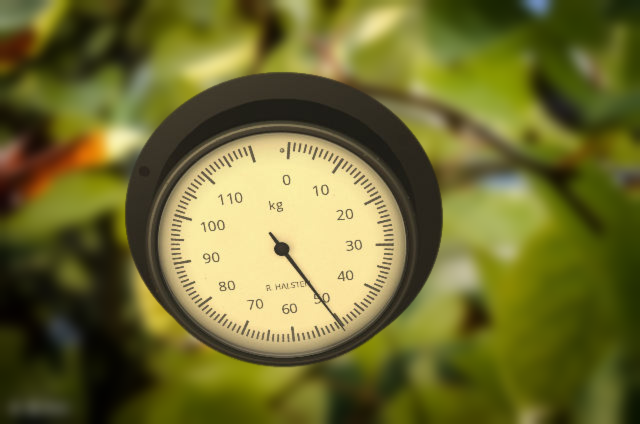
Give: 50 kg
